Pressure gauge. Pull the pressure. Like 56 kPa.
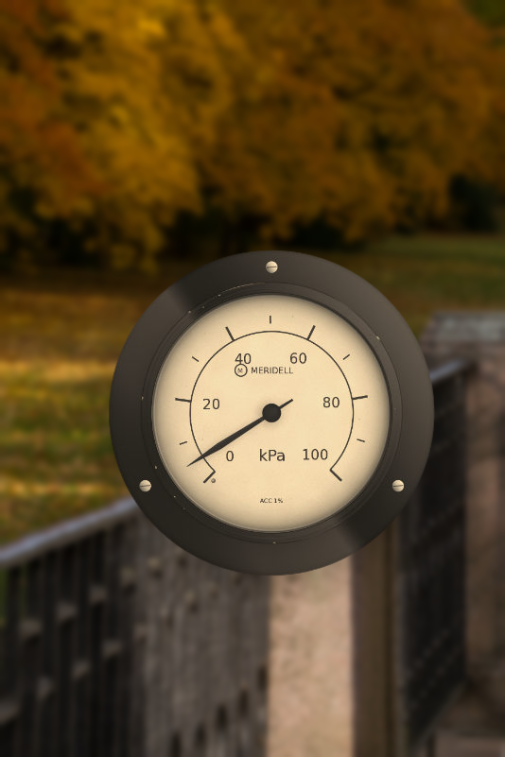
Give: 5 kPa
